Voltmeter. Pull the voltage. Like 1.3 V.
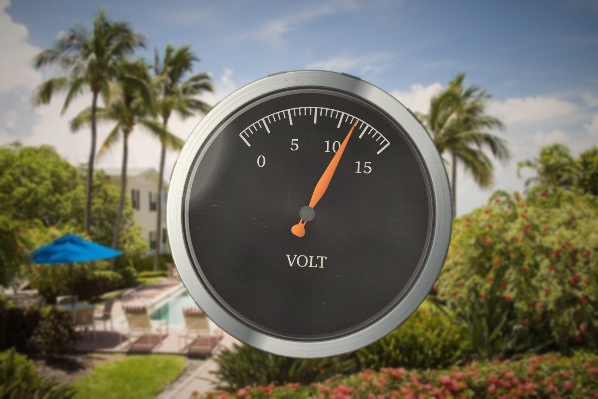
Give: 11.5 V
